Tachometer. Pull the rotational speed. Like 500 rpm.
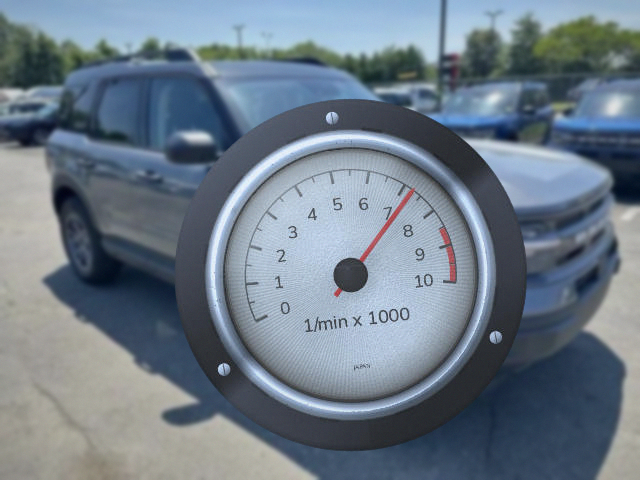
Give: 7250 rpm
